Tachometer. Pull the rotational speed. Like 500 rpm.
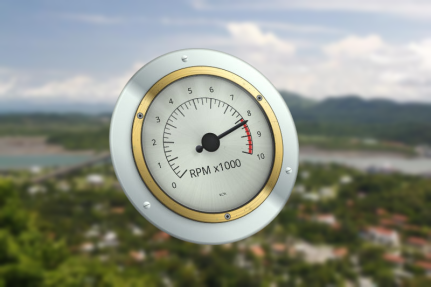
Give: 8250 rpm
